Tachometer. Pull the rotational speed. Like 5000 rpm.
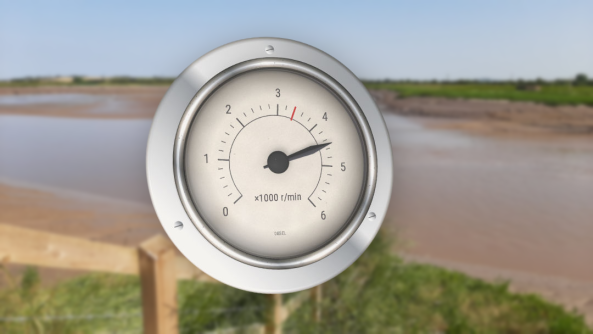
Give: 4500 rpm
